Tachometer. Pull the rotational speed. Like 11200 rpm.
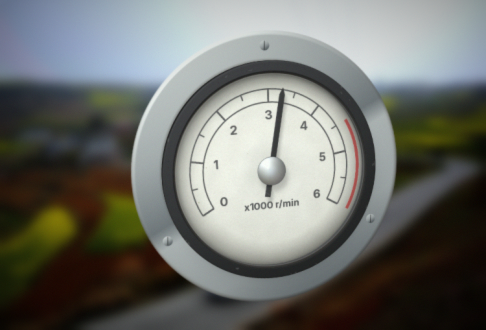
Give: 3250 rpm
